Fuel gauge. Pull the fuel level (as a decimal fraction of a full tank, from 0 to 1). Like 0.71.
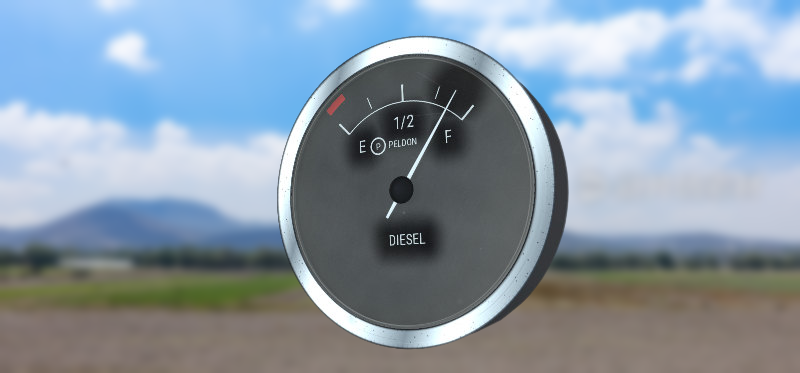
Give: 0.875
